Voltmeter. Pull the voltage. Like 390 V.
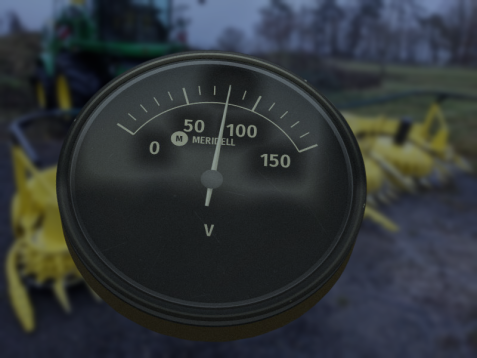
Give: 80 V
